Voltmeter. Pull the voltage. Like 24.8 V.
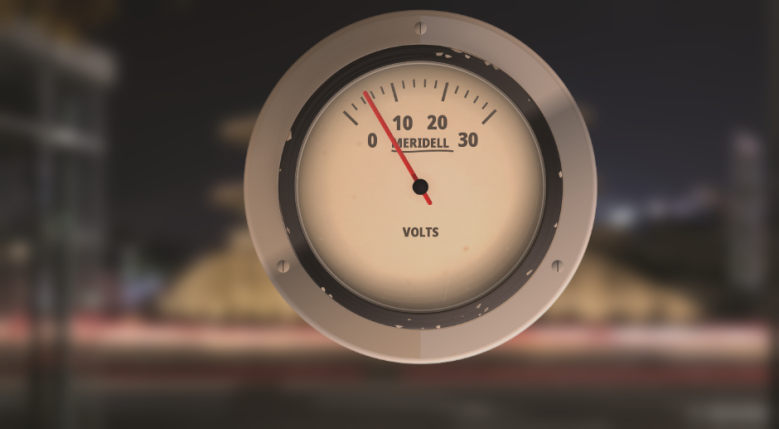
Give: 5 V
